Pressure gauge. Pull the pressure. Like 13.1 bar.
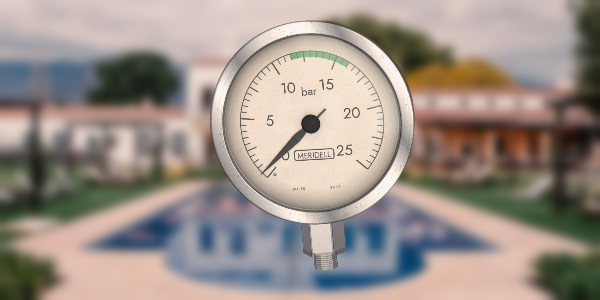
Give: 0.5 bar
